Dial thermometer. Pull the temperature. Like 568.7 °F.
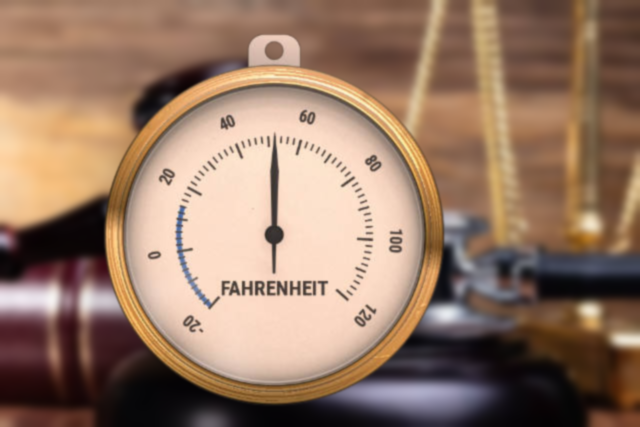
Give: 52 °F
